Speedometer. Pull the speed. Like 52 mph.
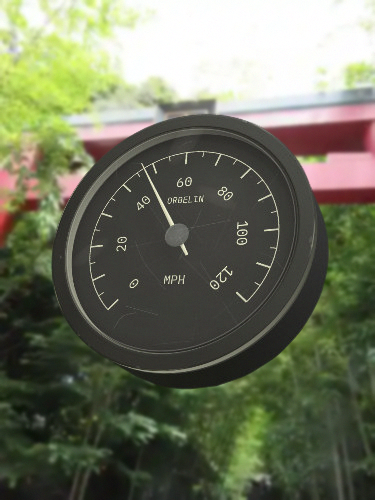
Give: 47.5 mph
